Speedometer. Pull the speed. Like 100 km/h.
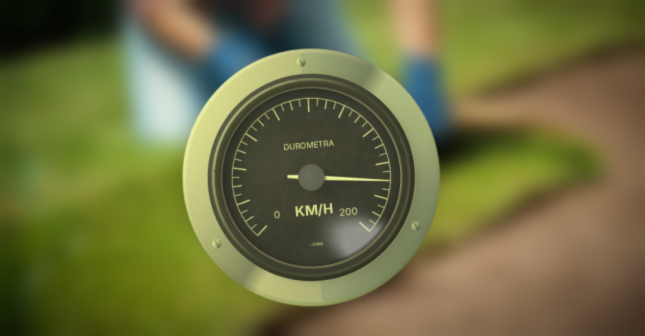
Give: 170 km/h
